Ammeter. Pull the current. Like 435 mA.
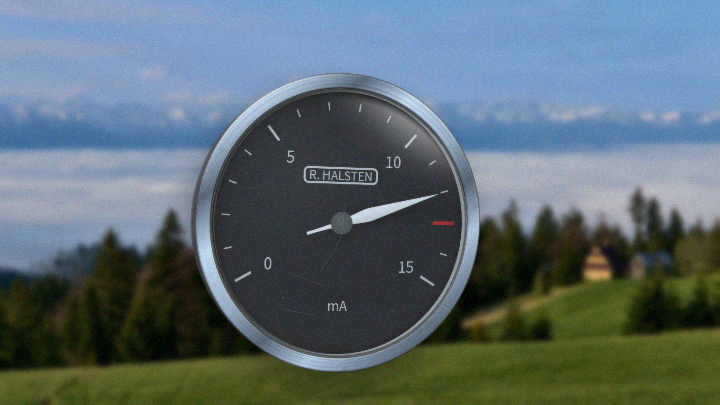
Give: 12 mA
